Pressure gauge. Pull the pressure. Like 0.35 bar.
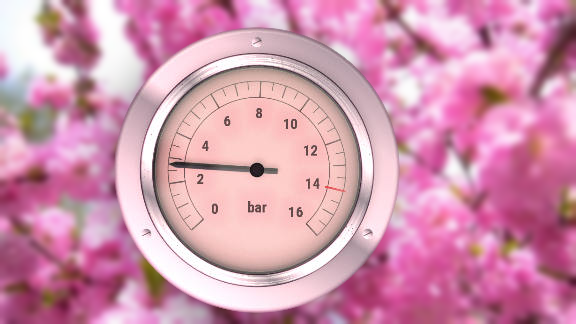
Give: 2.75 bar
